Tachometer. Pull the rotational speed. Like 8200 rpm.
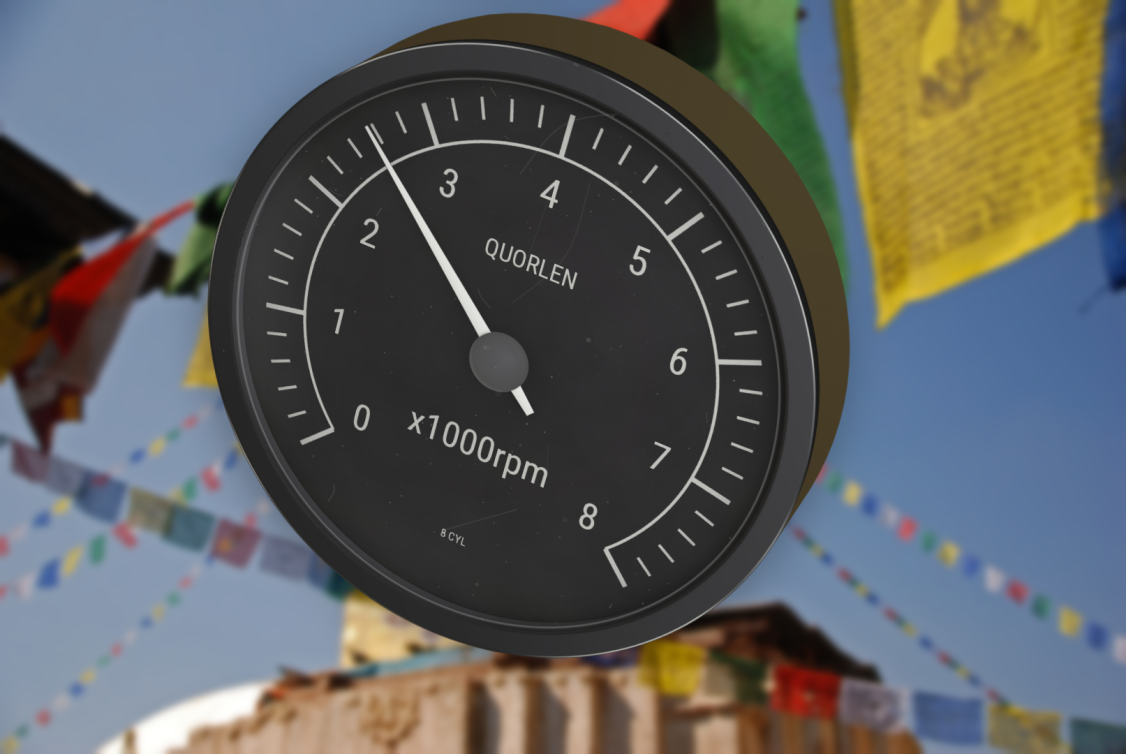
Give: 2600 rpm
